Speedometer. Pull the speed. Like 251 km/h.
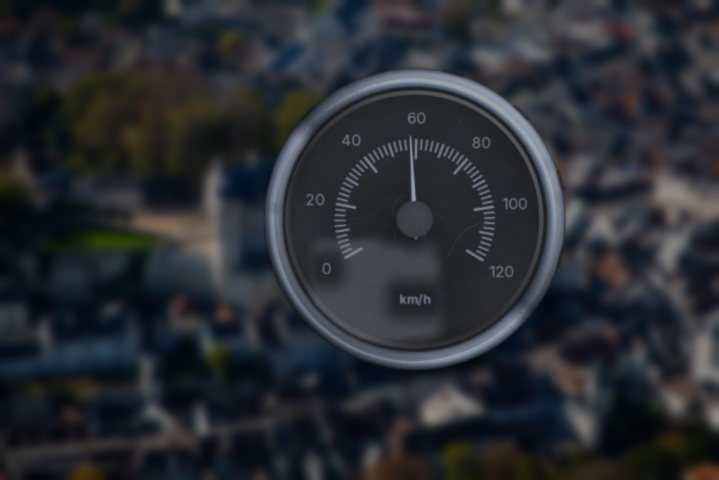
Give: 58 km/h
